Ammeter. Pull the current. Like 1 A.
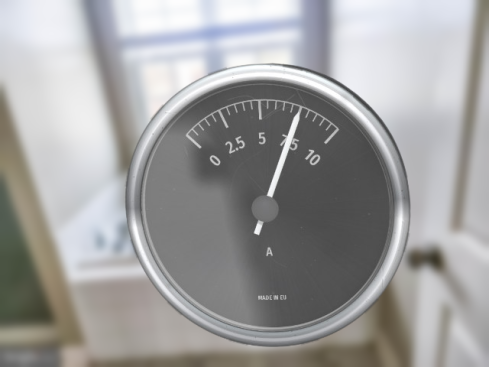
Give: 7.5 A
